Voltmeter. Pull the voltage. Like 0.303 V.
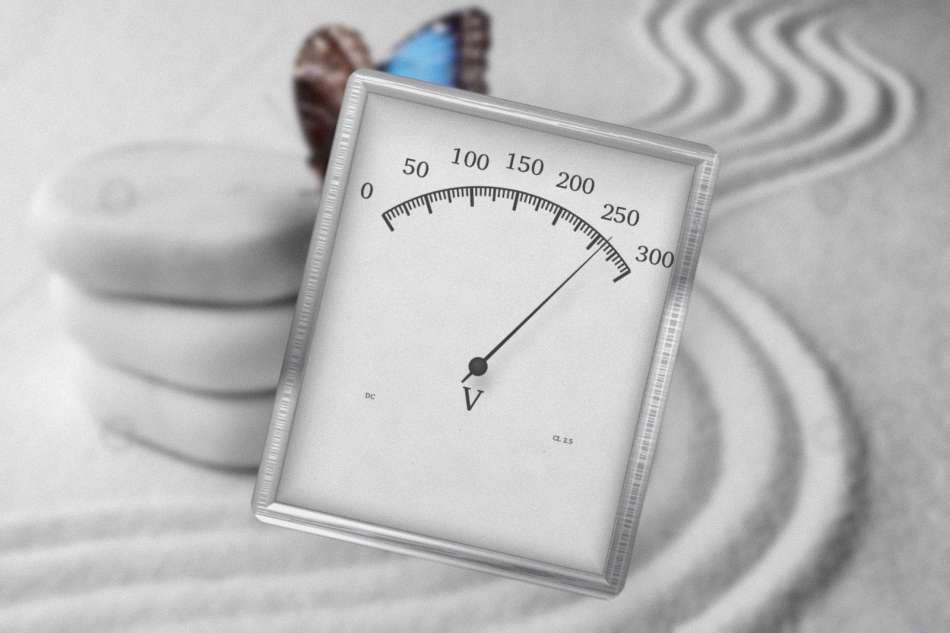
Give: 260 V
